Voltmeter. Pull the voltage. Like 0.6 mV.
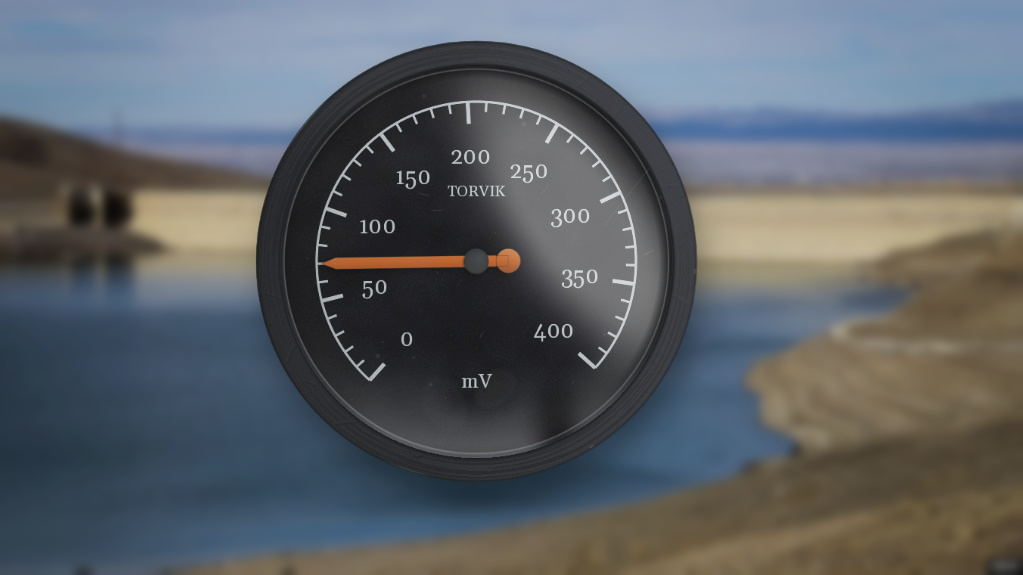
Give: 70 mV
